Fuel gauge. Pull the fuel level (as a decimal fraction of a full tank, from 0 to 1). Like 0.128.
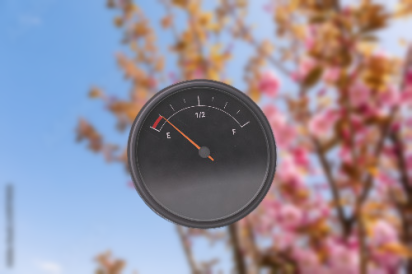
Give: 0.125
